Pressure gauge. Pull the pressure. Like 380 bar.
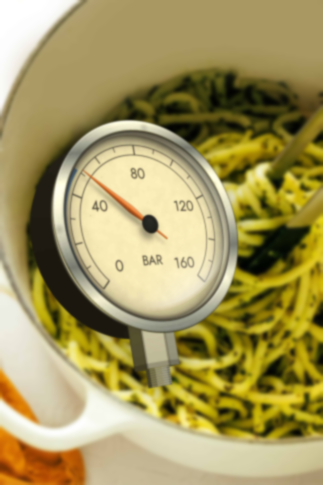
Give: 50 bar
